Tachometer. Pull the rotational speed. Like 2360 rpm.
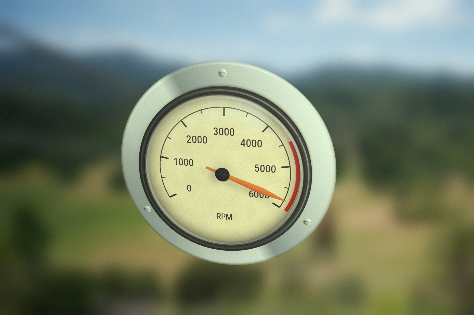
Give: 5750 rpm
